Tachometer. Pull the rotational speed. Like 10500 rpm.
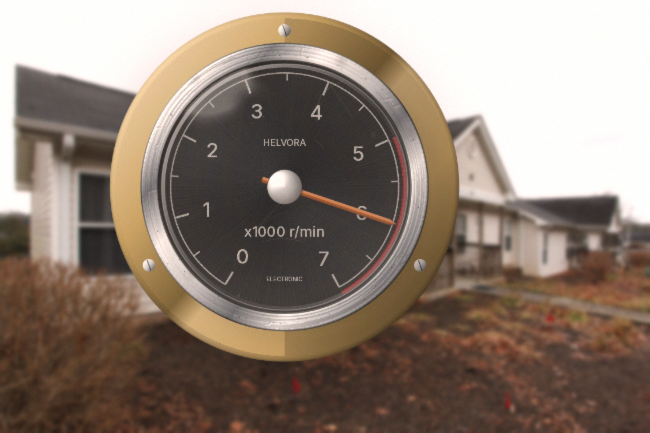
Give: 6000 rpm
